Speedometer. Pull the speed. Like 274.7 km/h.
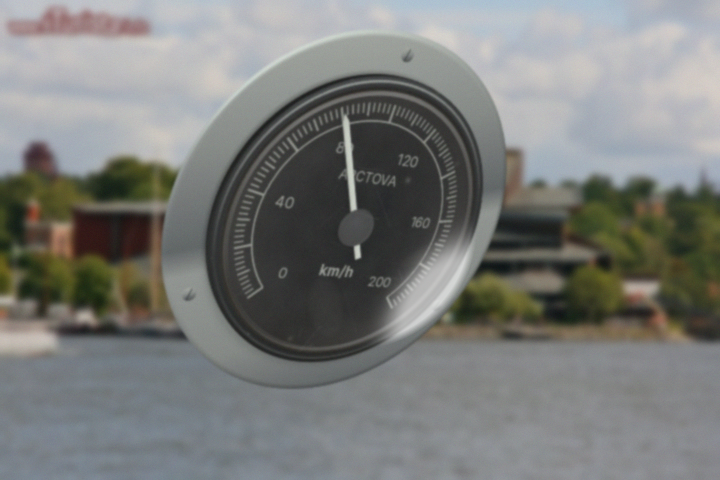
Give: 80 km/h
